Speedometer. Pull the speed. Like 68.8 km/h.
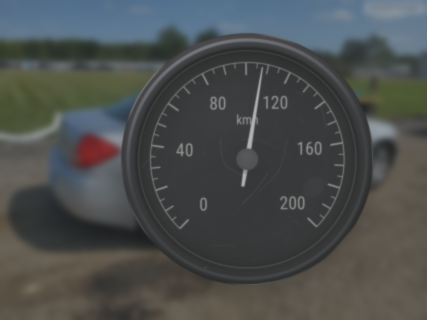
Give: 107.5 km/h
